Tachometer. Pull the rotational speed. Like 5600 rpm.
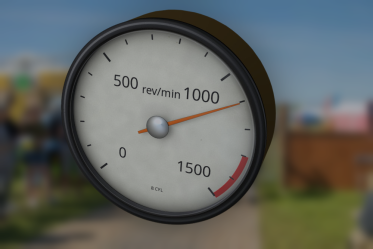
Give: 1100 rpm
